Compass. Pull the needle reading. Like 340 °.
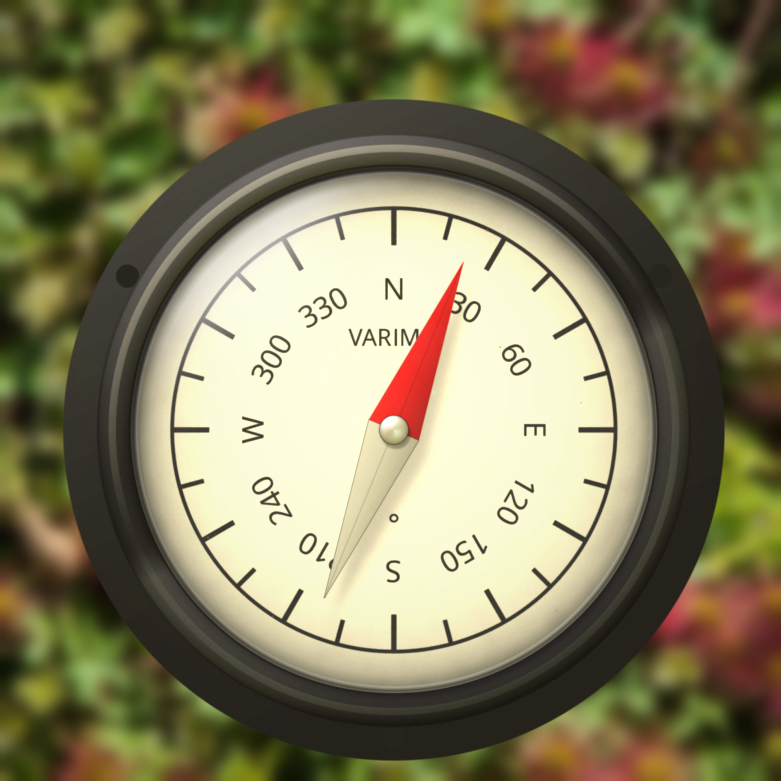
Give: 22.5 °
